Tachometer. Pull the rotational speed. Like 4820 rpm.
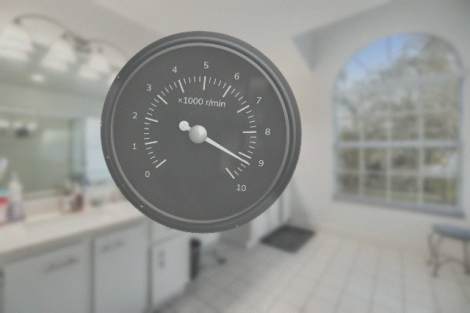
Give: 9200 rpm
